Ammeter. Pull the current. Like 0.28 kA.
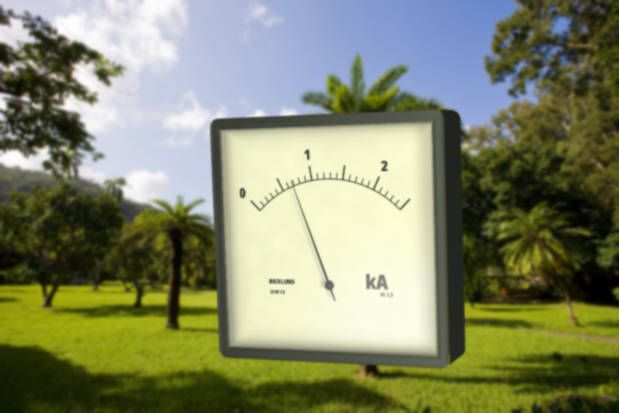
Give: 0.7 kA
